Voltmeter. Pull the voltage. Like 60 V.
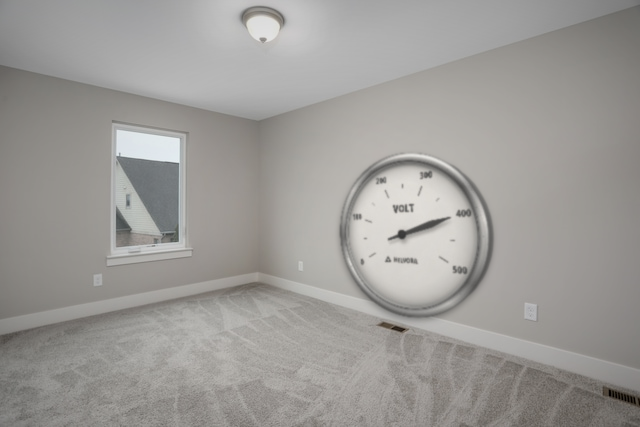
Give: 400 V
